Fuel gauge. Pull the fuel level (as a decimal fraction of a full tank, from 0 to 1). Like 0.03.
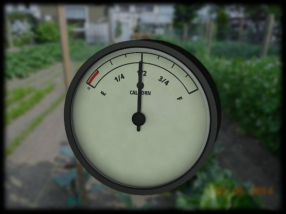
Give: 0.5
